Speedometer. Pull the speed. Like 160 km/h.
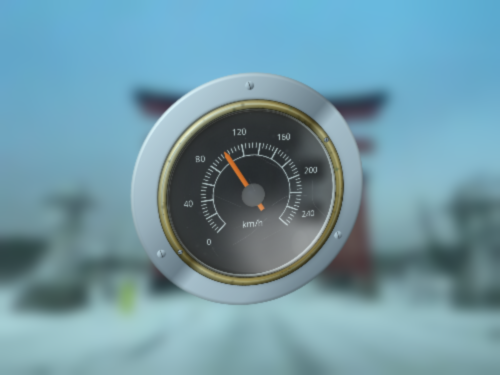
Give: 100 km/h
